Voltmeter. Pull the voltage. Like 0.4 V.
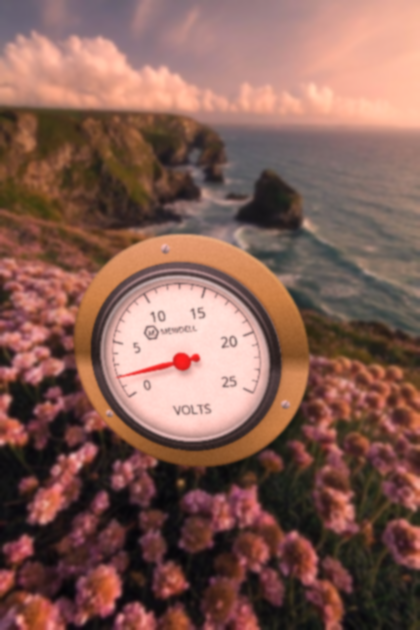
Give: 2 V
